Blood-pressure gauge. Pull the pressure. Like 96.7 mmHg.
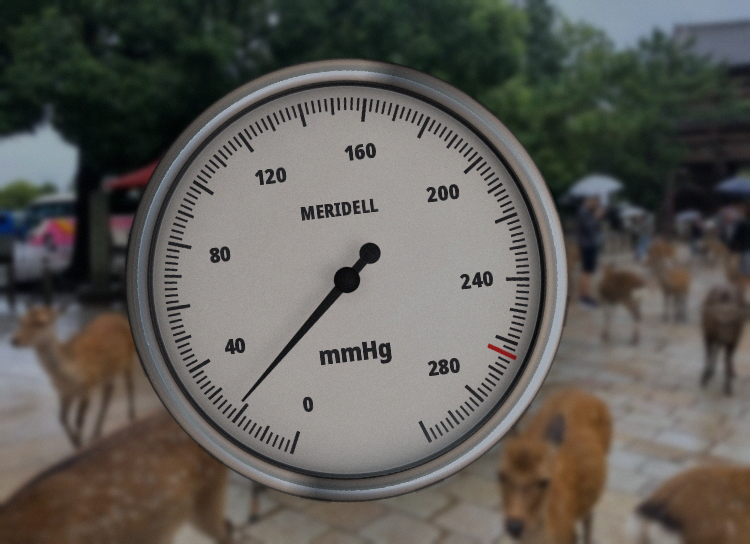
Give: 22 mmHg
